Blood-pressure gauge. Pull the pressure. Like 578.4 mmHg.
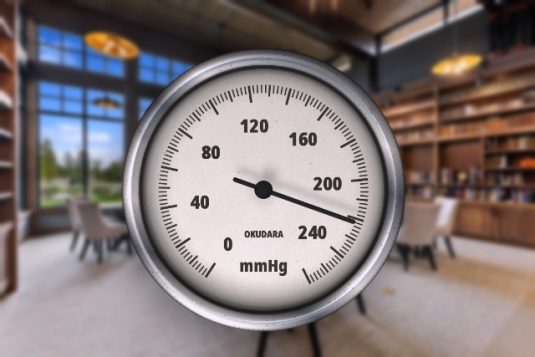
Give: 222 mmHg
